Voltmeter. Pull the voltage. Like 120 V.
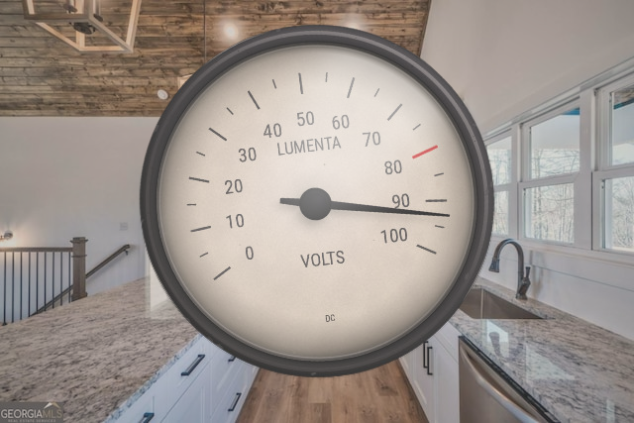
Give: 92.5 V
